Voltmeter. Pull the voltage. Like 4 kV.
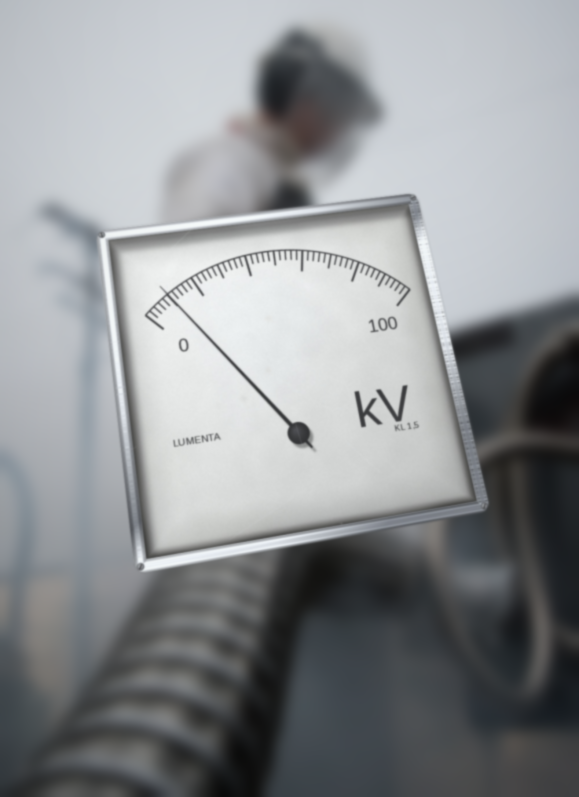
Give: 10 kV
